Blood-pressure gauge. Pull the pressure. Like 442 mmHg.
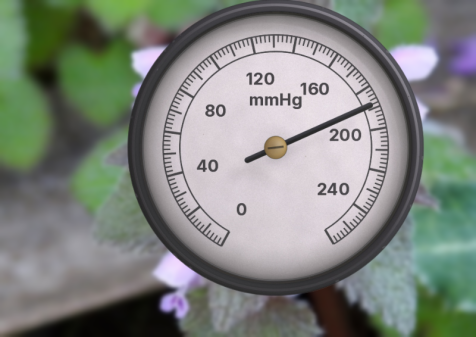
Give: 188 mmHg
